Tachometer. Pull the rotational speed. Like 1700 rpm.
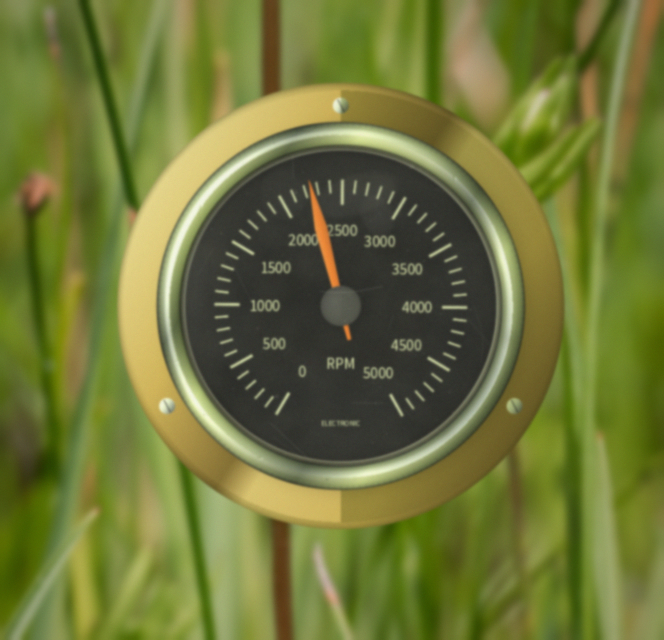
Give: 2250 rpm
